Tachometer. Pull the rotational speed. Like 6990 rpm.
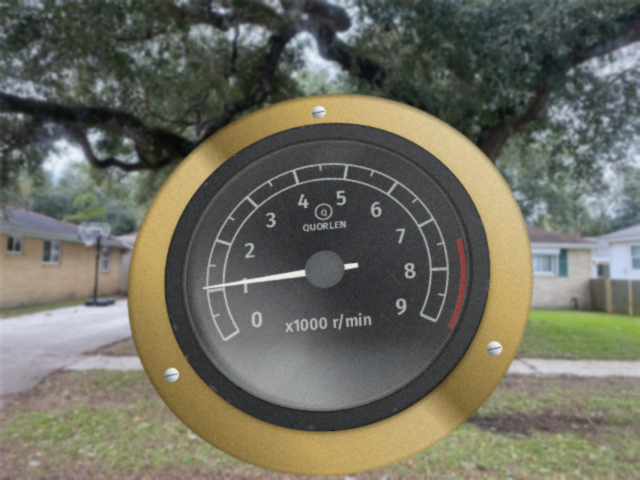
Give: 1000 rpm
